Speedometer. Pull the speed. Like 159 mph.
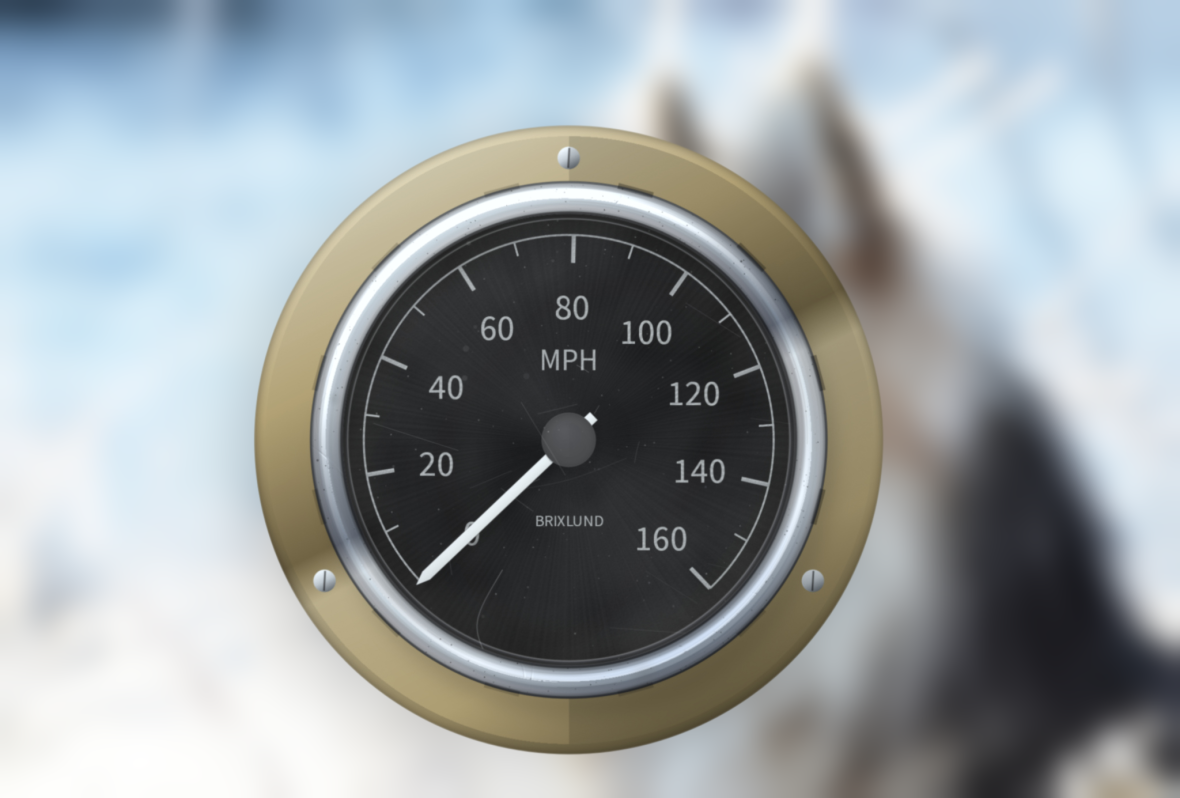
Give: 0 mph
